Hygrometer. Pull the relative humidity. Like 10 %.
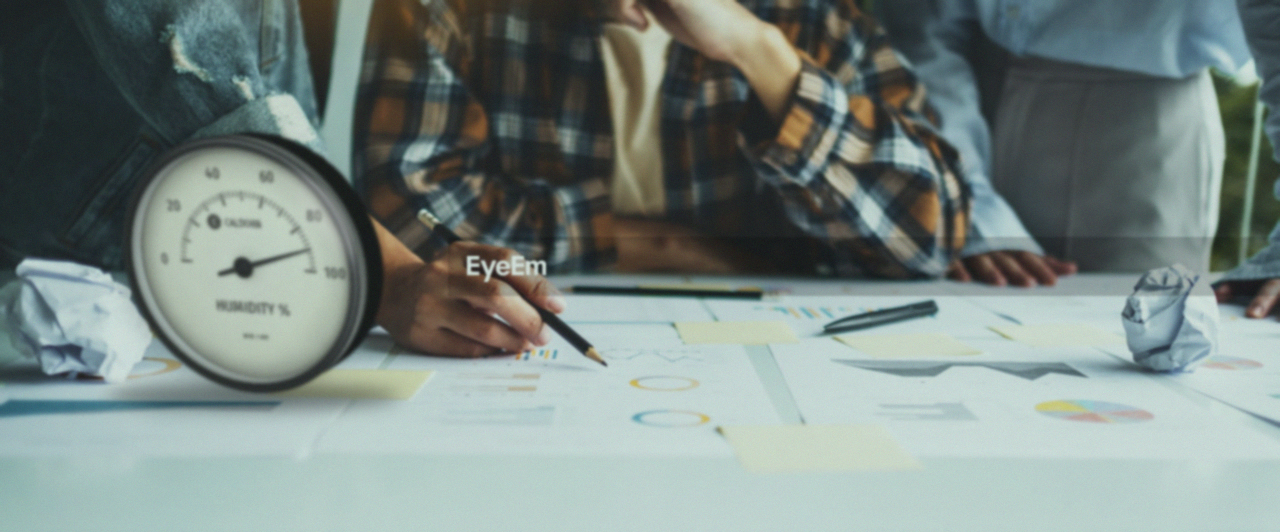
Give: 90 %
